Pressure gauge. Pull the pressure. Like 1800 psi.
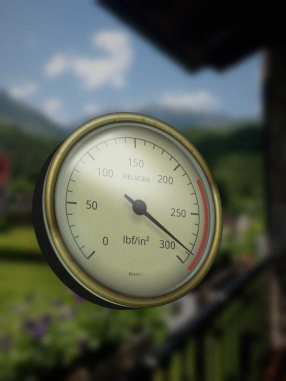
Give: 290 psi
